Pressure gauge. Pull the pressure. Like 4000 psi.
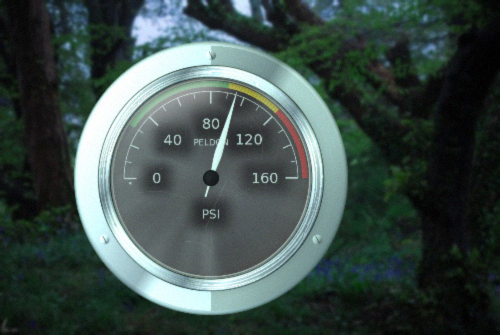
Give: 95 psi
